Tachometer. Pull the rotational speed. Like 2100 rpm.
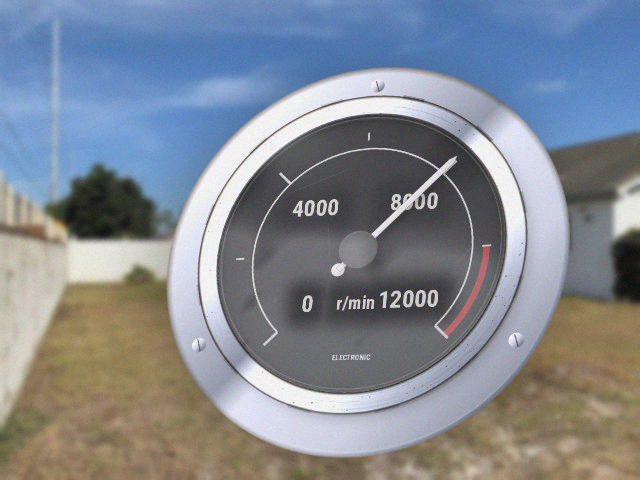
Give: 8000 rpm
